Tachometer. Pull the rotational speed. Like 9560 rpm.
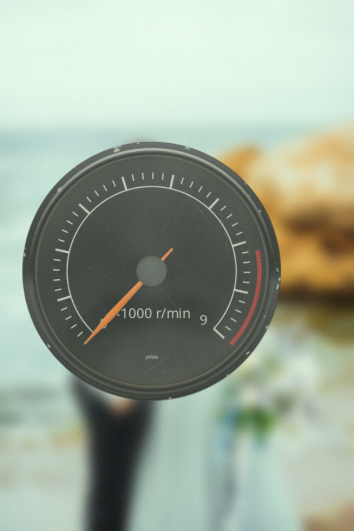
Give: 0 rpm
